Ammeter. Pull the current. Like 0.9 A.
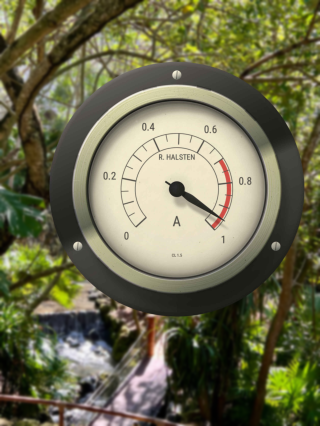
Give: 0.95 A
